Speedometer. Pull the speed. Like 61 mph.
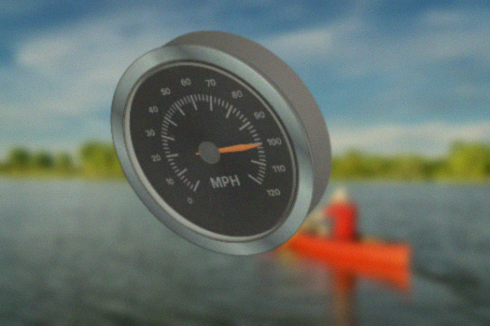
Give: 100 mph
